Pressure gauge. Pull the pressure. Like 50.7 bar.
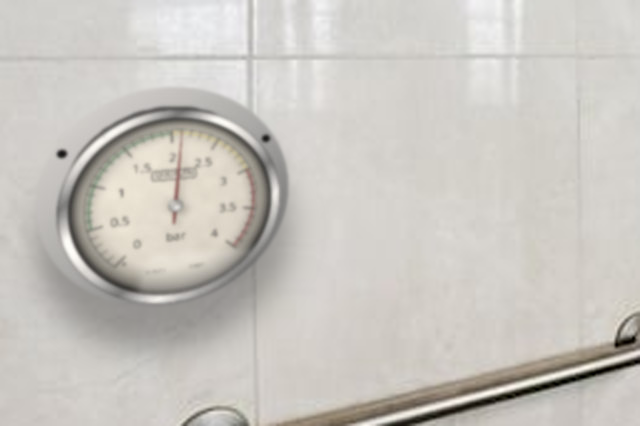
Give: 2.1 bar
